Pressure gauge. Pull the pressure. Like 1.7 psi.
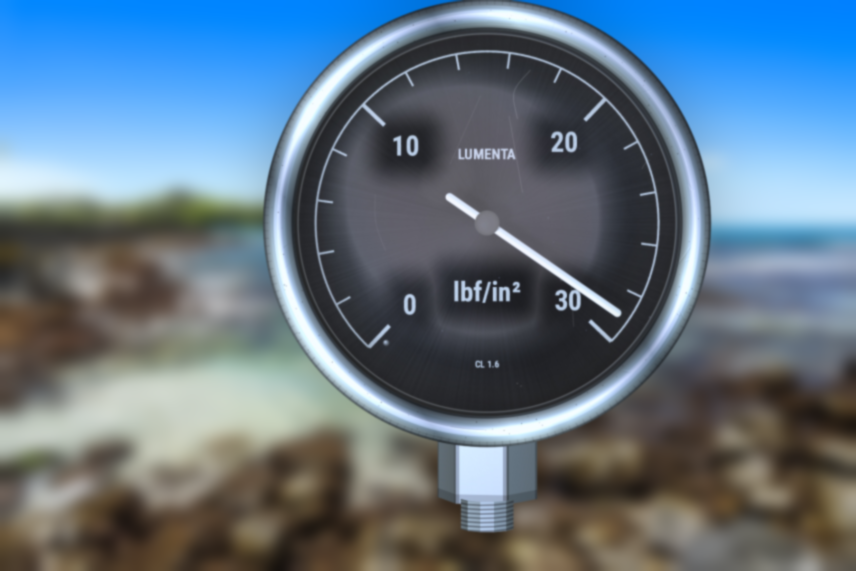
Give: 29 psi
